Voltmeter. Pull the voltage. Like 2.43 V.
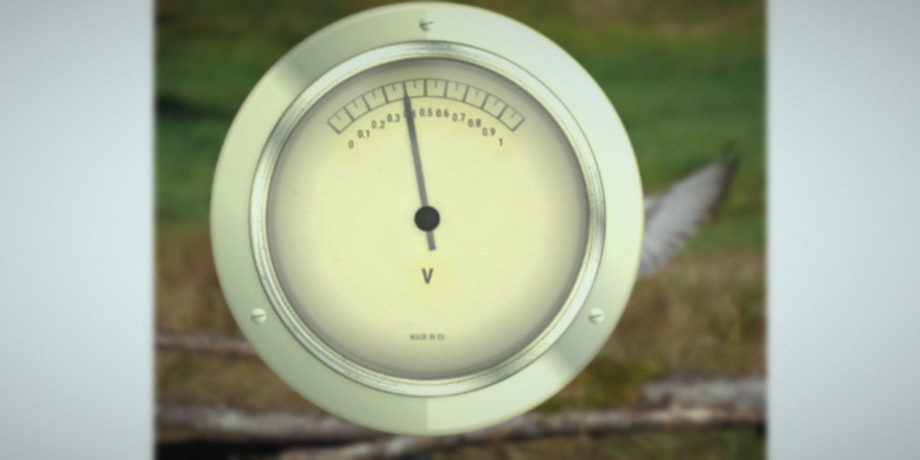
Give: 0.4 V
